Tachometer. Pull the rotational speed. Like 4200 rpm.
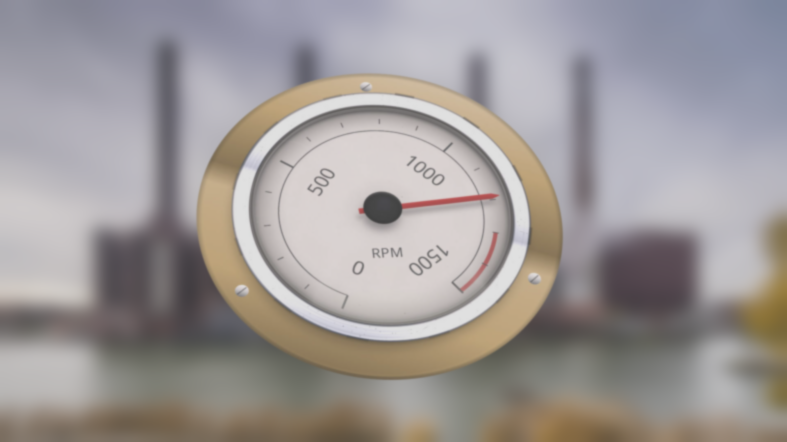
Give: 1200 rpm
